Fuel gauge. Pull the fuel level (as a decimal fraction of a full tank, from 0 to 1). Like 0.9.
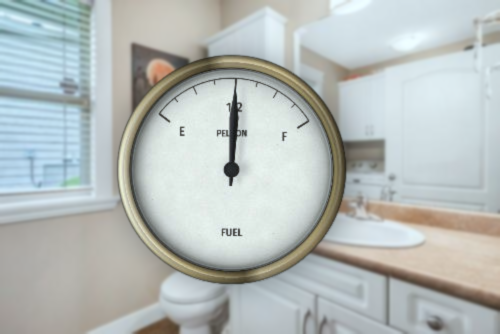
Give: 0.5
